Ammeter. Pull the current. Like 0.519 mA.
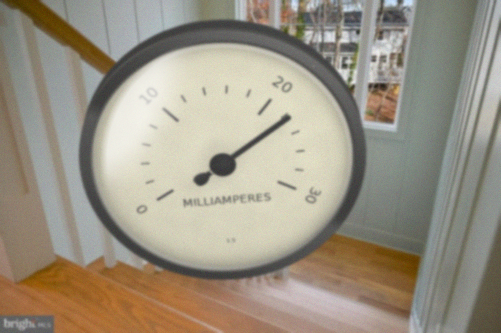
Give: 22 mA
